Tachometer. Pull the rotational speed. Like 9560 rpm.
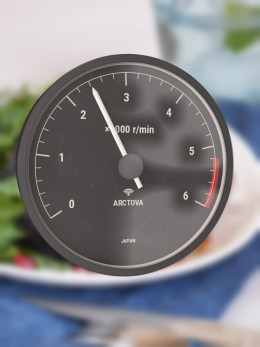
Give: 2400 rpm
